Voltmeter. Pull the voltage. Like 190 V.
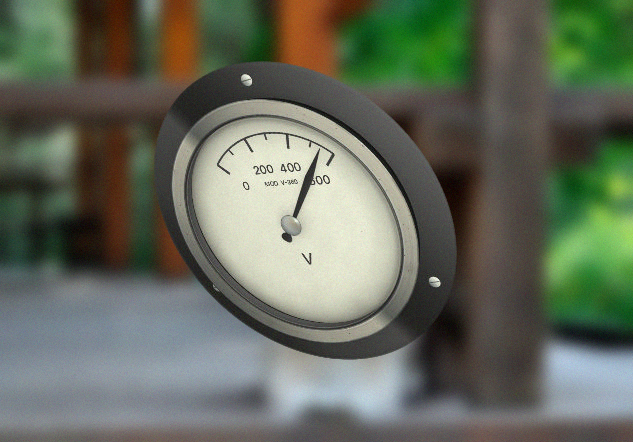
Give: 550 V
